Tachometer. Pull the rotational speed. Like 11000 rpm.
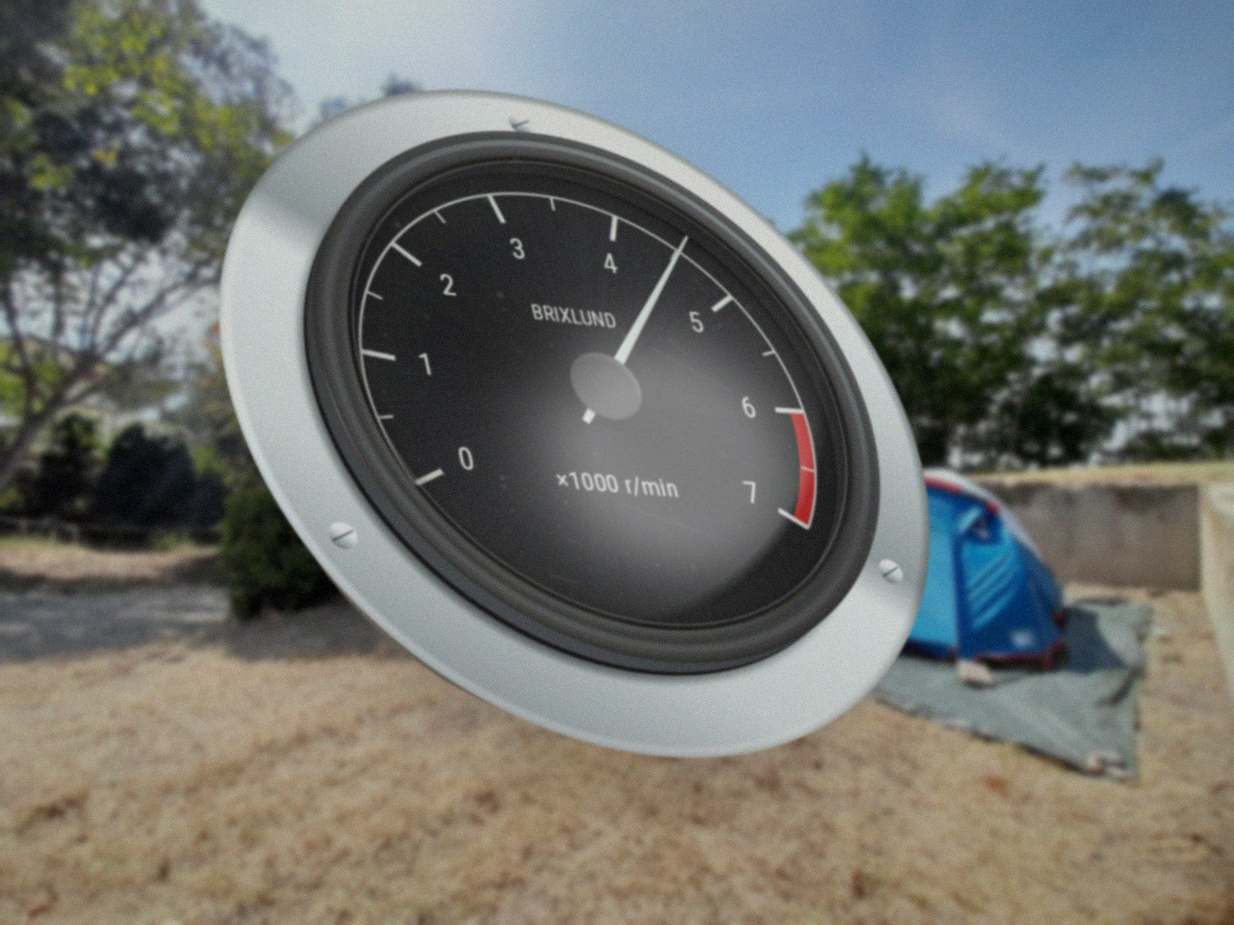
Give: 4500 rpm
